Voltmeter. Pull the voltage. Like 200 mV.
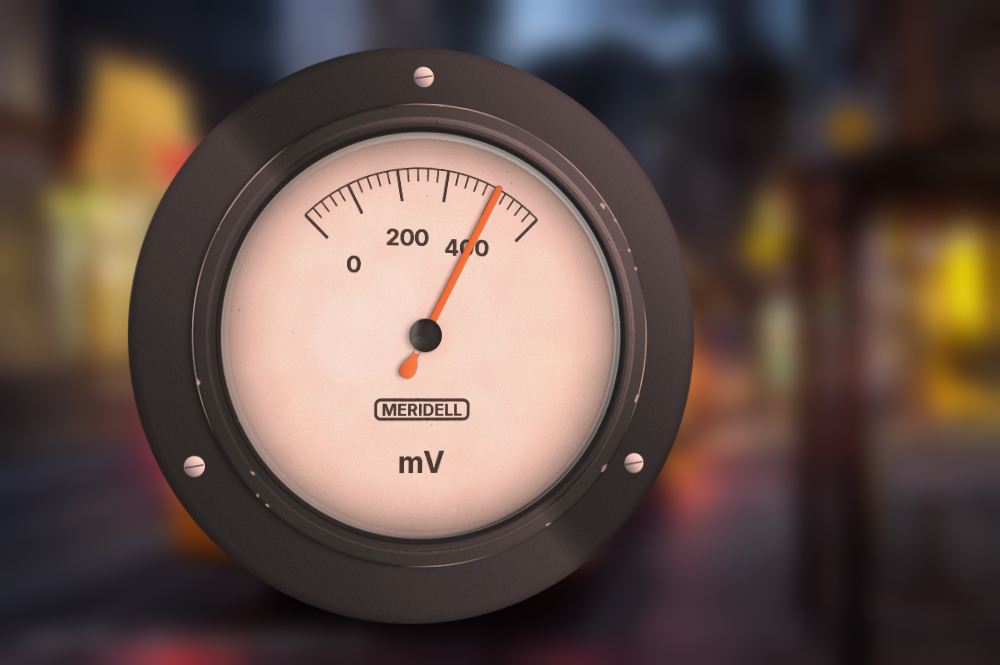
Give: 400 mV
